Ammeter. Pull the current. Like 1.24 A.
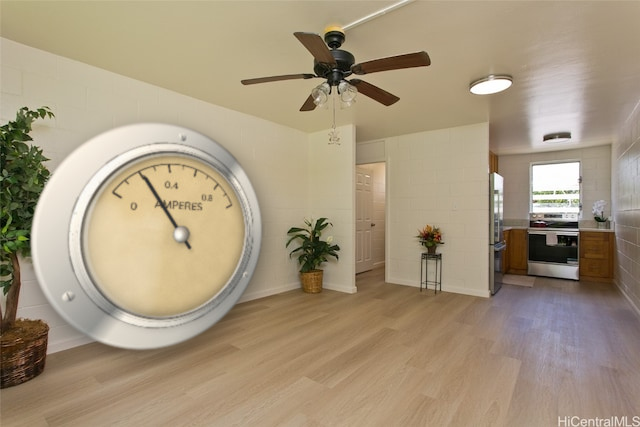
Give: 0.2 A
